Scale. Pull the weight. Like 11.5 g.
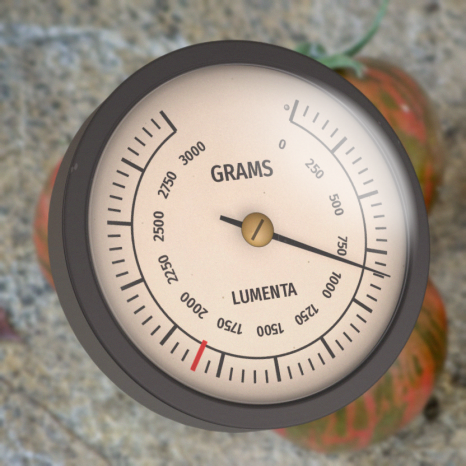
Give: 850 g
